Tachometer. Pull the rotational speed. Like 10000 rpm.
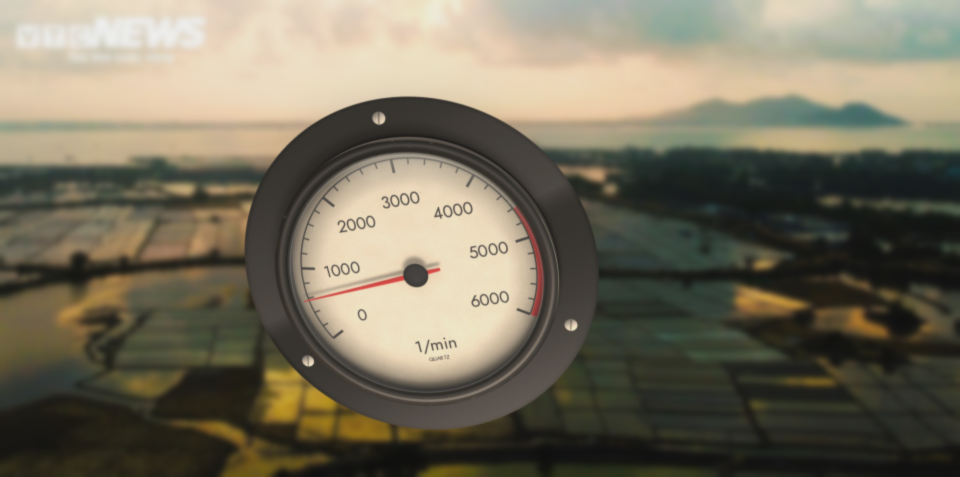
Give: 600 rpm
